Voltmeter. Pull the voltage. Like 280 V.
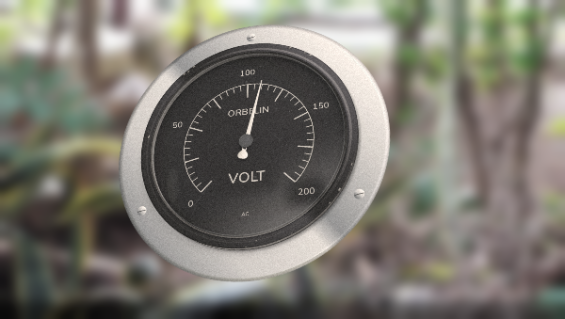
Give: 110 V
